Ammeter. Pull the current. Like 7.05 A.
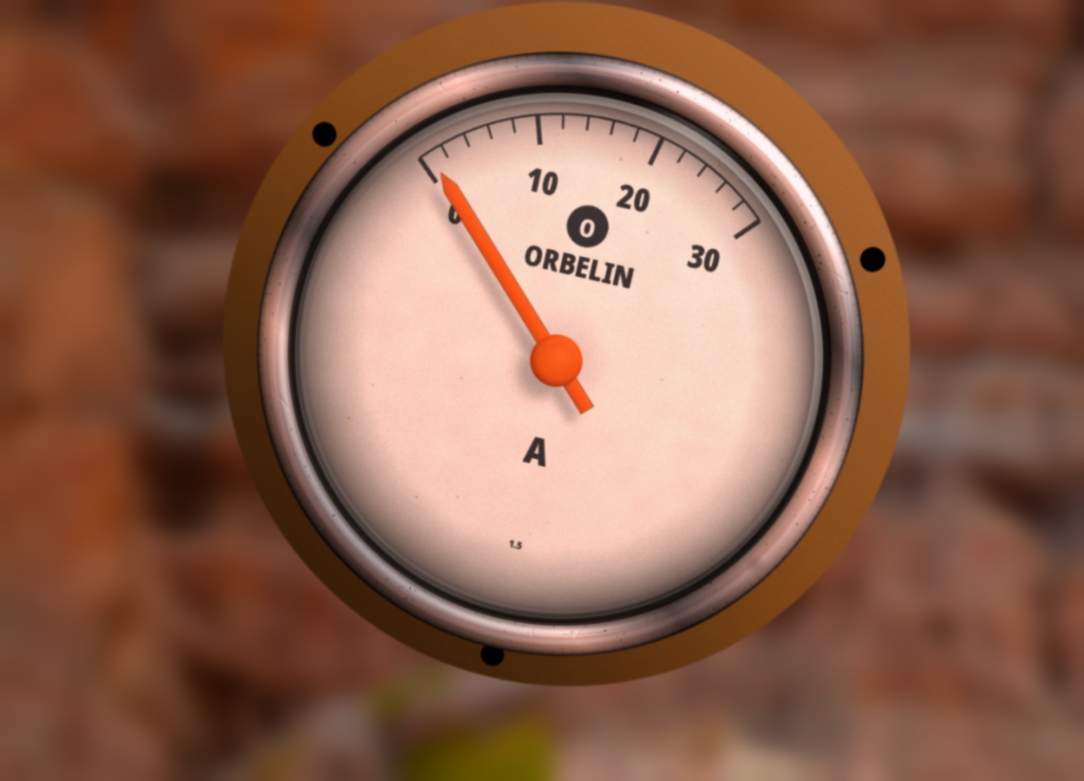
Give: 1 A
